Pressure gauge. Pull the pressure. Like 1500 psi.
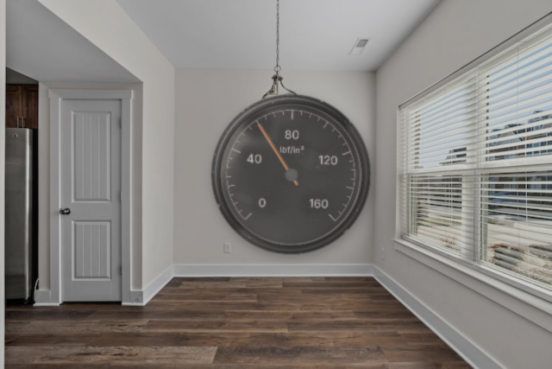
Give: 60 psi
